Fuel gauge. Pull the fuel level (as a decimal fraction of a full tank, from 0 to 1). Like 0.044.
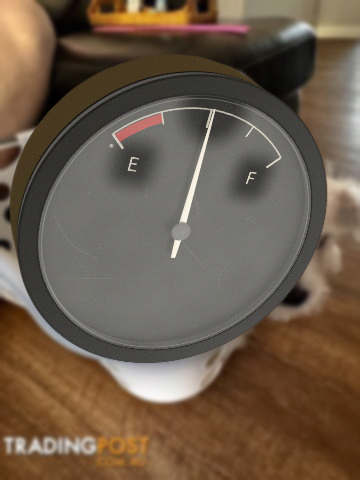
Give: 0.5
